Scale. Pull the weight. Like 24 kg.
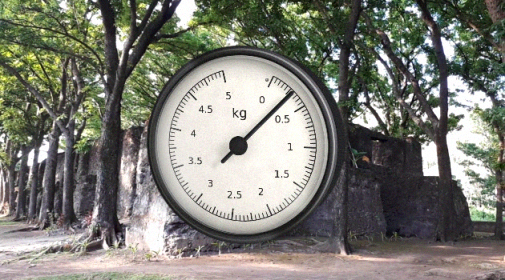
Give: 0.3 kg
